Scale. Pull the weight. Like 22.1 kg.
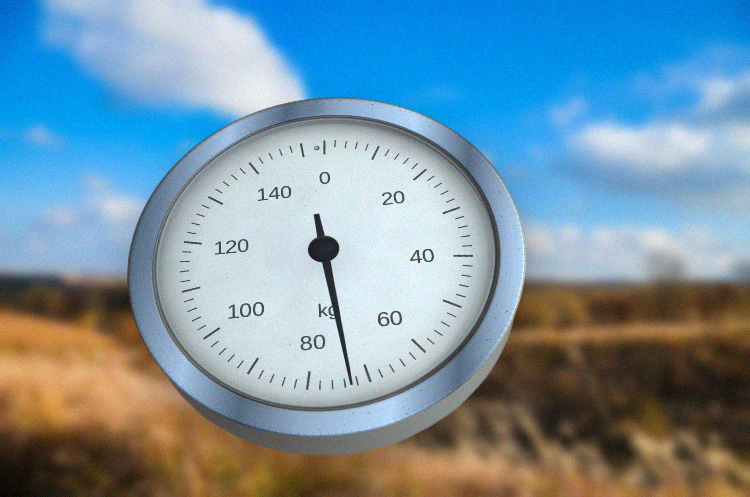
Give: 73 kg
